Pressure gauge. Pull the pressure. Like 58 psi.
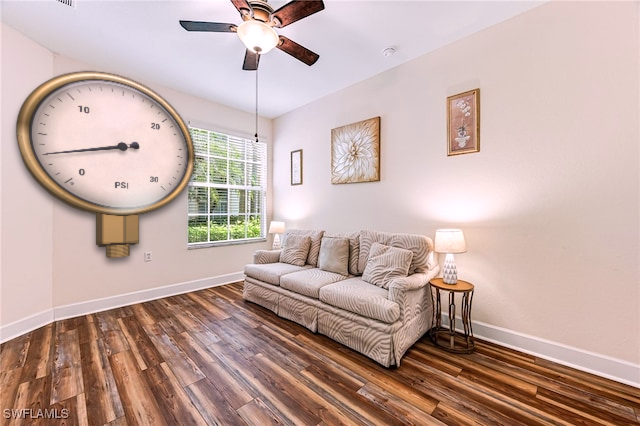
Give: 3 psi
